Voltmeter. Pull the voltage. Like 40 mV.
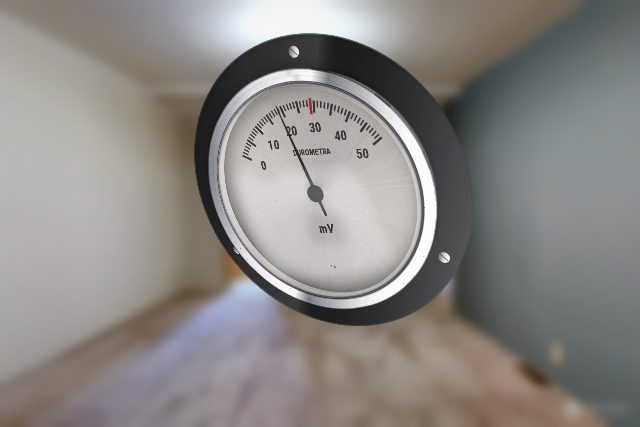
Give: 20 mV
